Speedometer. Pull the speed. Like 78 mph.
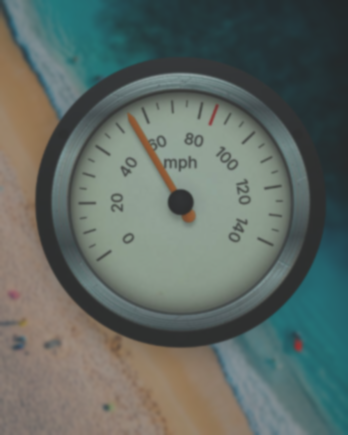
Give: 55 mph
